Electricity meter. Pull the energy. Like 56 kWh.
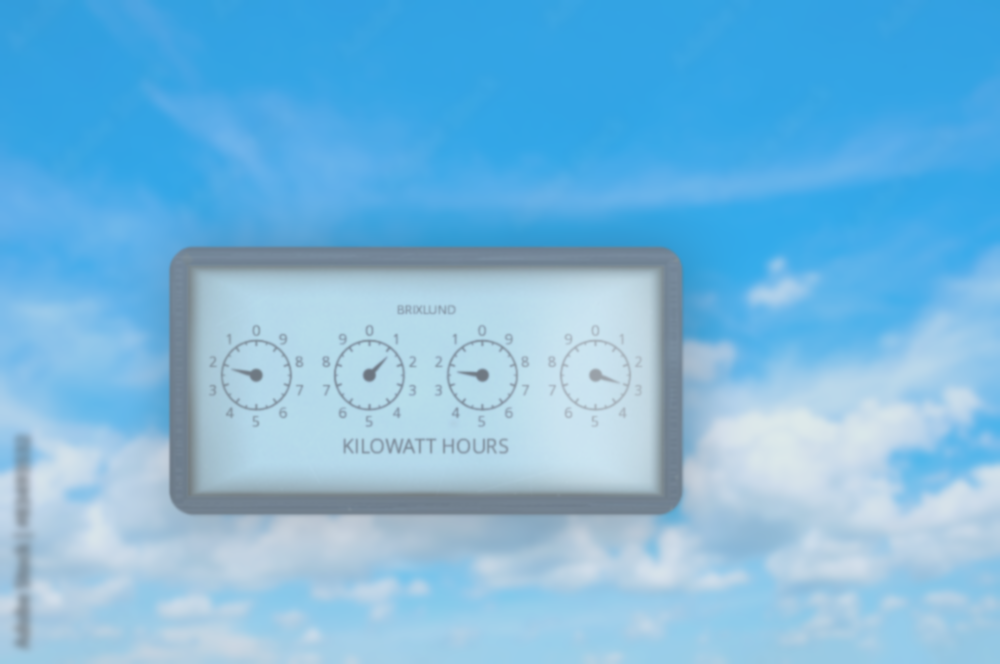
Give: 2123 kWh
